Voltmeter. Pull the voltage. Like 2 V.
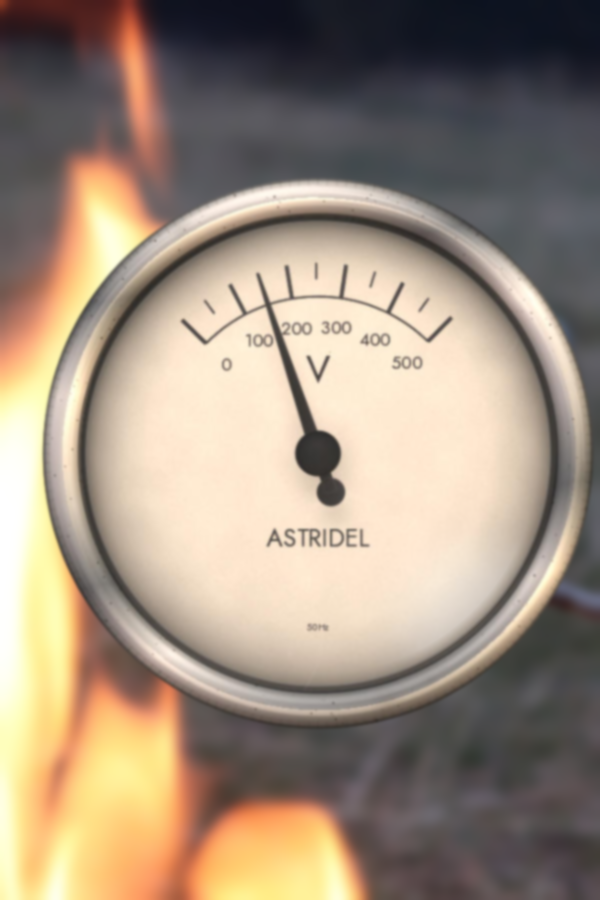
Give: 150 V
